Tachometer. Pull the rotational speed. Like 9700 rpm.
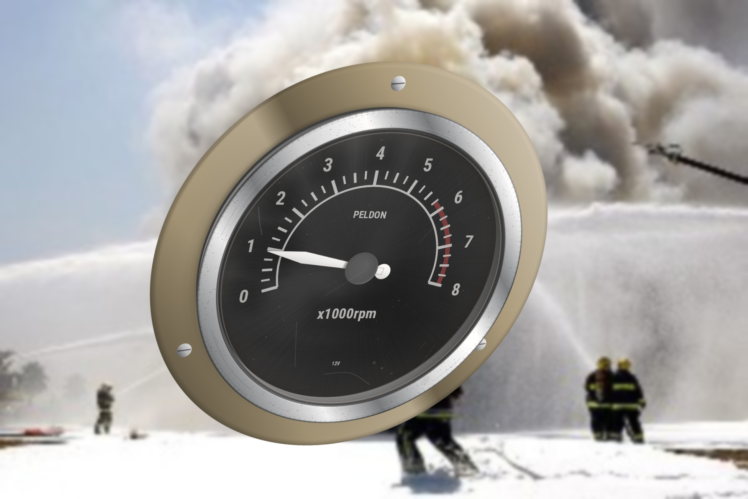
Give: 1000 rpm
